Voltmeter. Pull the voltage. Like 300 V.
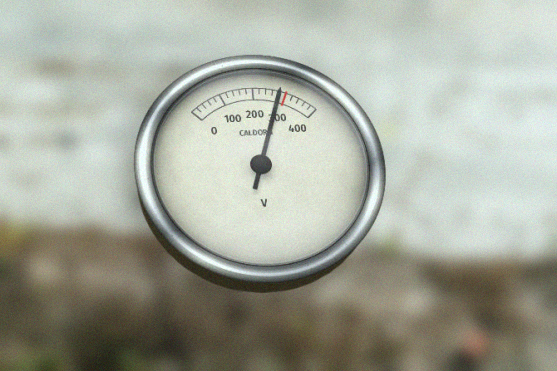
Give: 280 V
